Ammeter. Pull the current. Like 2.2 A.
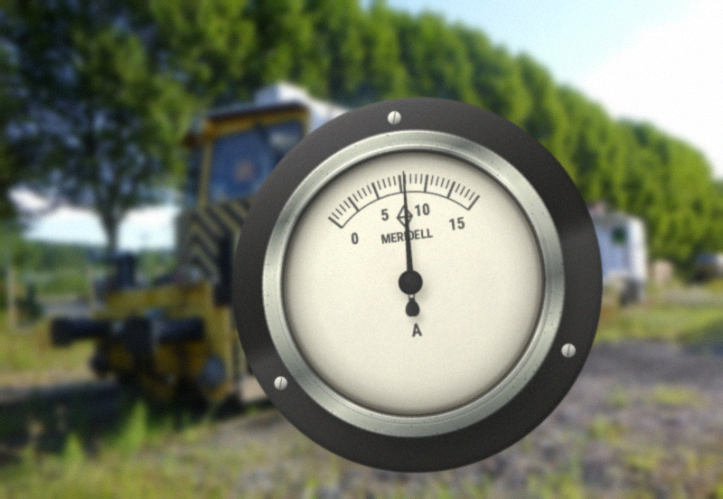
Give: 8 A
